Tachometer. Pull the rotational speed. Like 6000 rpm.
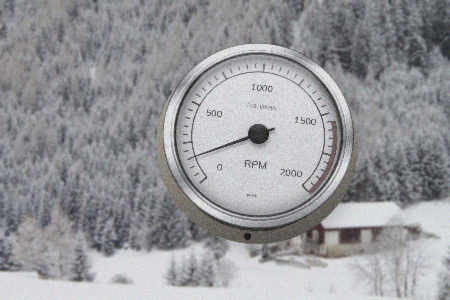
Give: 150 rpm
